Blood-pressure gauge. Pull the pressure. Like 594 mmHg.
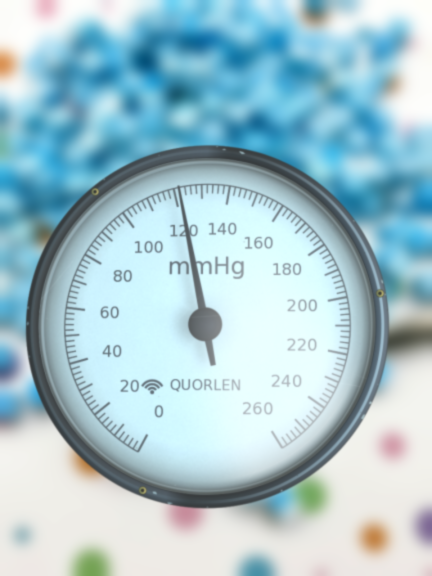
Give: 122 mmHg
